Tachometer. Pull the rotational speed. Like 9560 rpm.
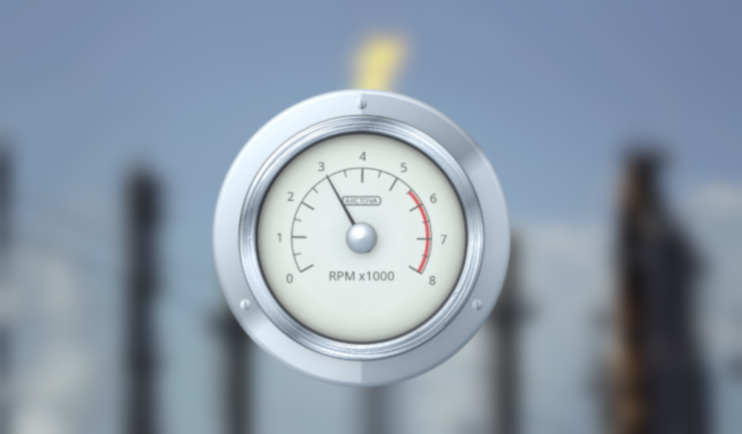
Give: 3000 rpm
